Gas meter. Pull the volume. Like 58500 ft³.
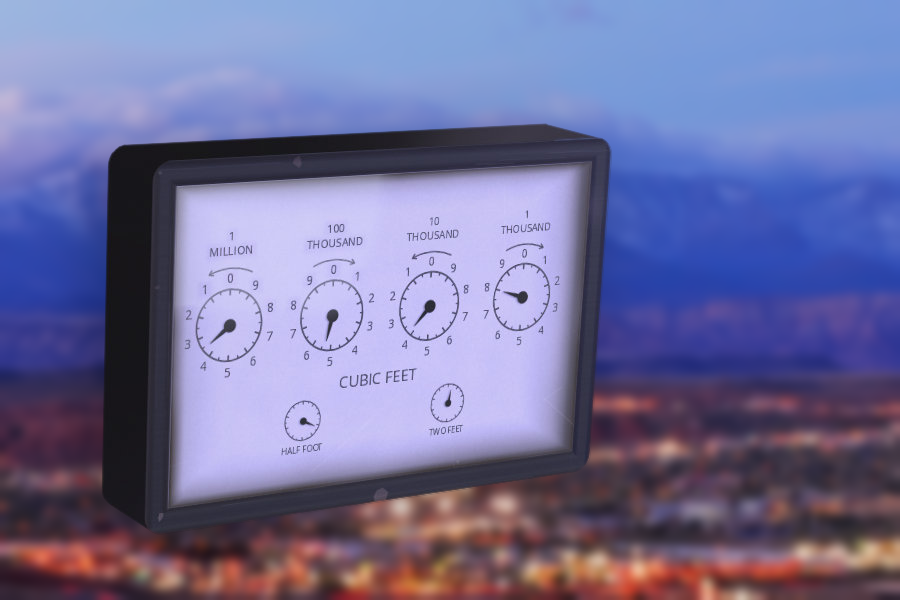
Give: 353800 ft³
